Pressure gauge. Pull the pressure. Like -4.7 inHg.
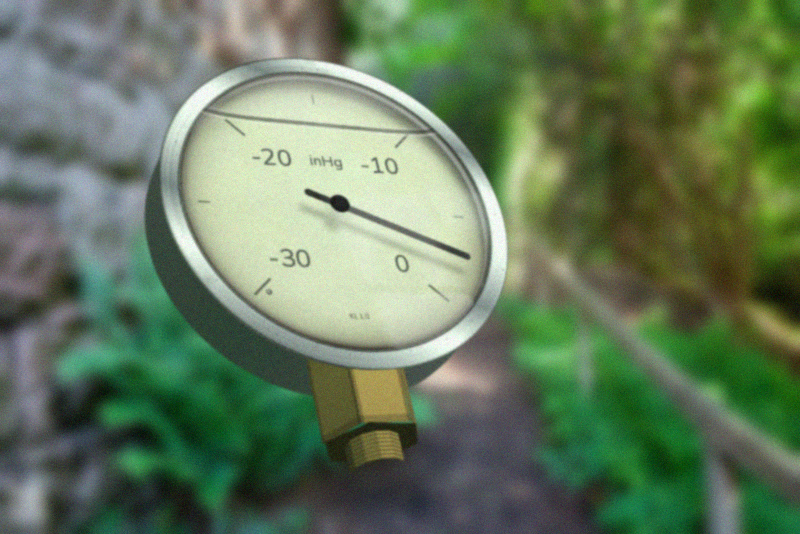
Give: -2.5 inHg
